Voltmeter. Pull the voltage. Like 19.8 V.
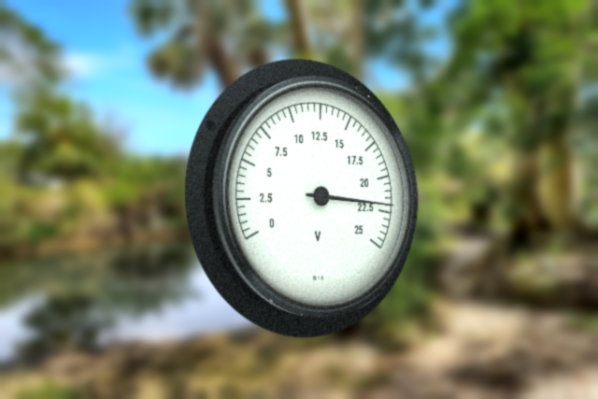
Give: 22 V
